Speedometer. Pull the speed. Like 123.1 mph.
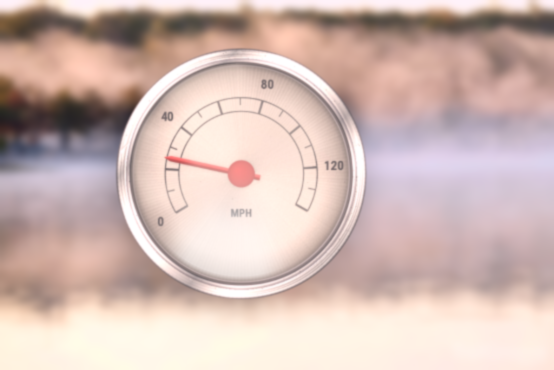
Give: 25 mph
